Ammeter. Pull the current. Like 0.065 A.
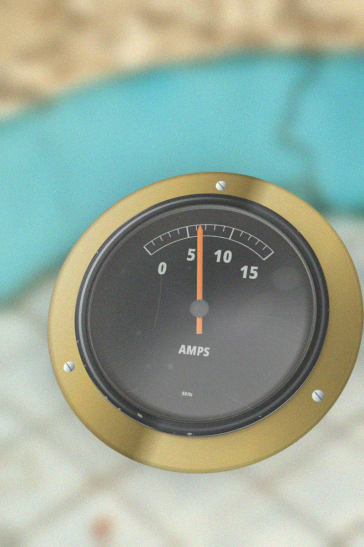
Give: 6.5 A
